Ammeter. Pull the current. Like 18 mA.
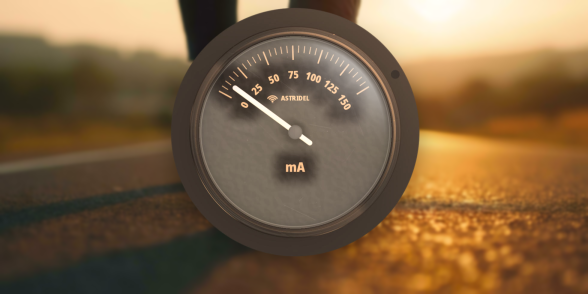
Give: 10 mA
